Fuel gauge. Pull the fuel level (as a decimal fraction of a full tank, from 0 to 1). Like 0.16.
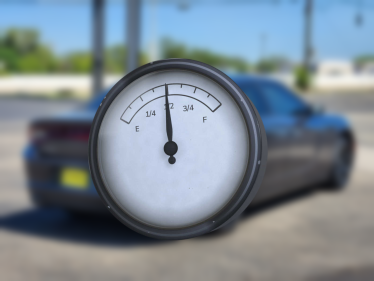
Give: 0.5
